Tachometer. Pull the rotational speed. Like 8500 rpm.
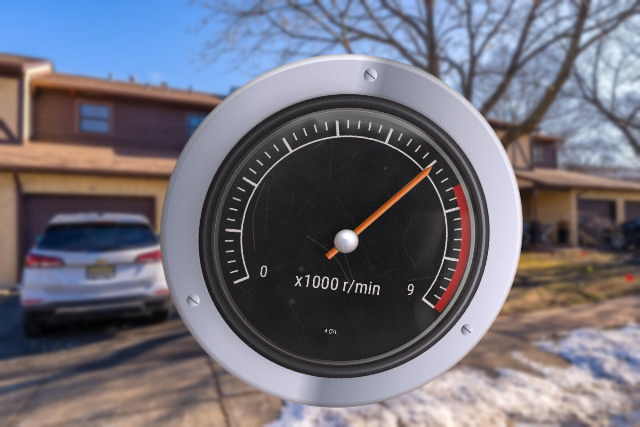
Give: 6000 rpm
